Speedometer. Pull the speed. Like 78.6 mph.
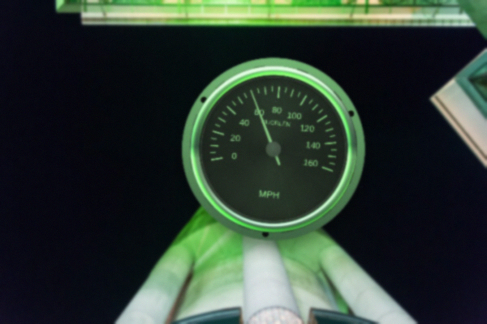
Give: 60 mph
